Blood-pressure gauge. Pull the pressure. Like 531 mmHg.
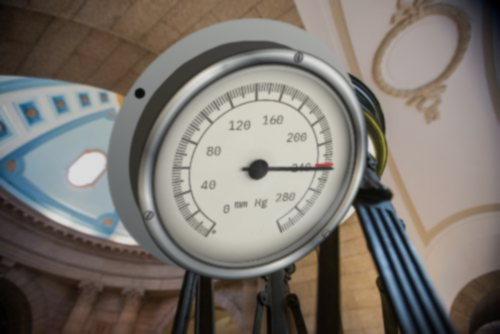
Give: 240 mmHg
